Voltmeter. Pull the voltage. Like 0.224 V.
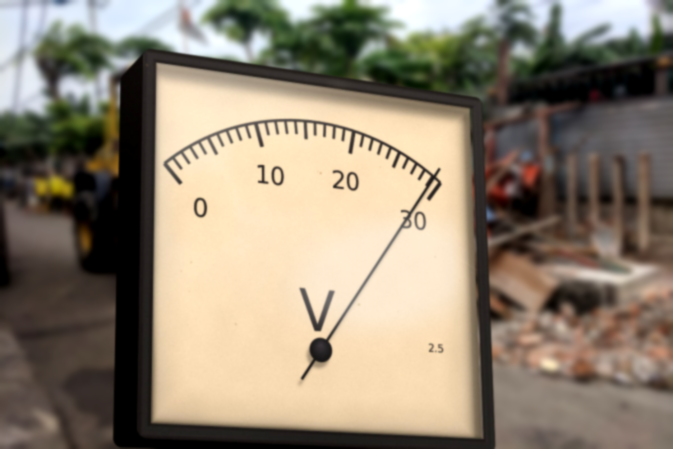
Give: 29 V
